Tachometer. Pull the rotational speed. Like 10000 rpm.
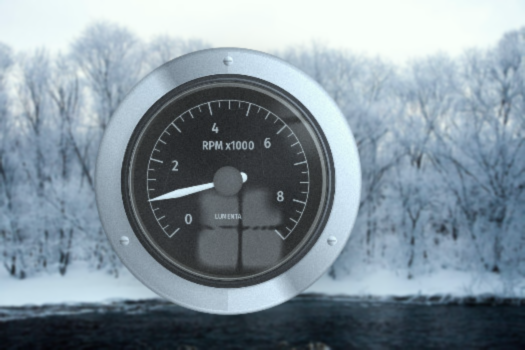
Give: 1000 rpm
